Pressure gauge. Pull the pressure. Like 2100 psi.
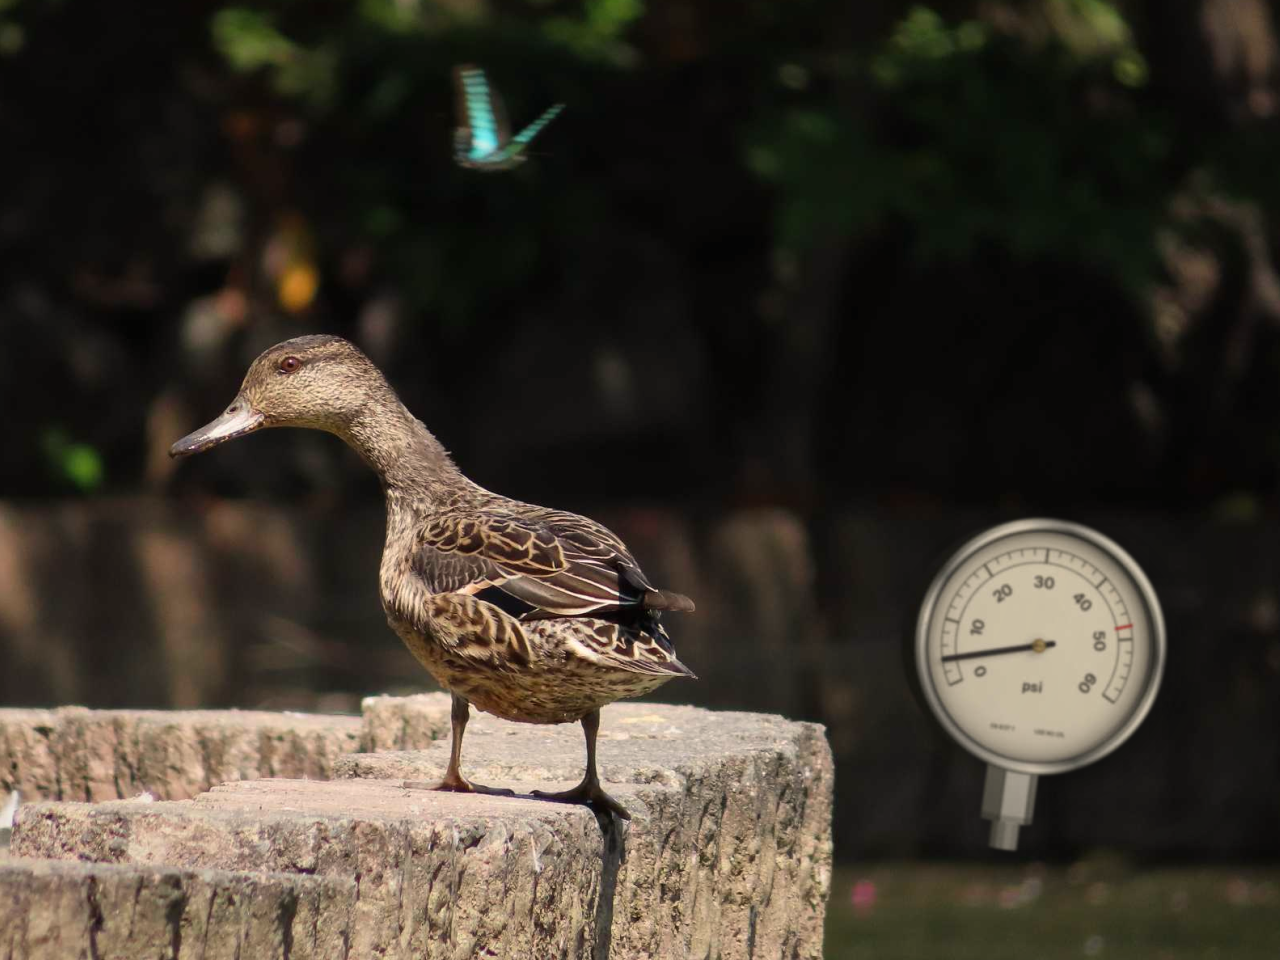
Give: 4 psi
